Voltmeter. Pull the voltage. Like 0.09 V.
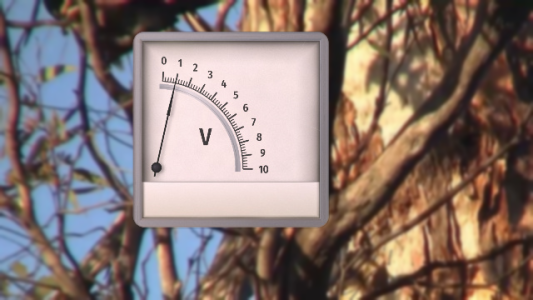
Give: 1 V
